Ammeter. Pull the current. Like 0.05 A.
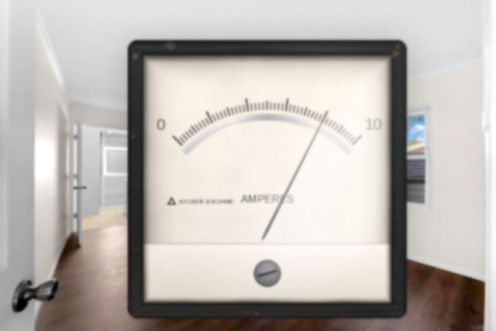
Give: 8 A
